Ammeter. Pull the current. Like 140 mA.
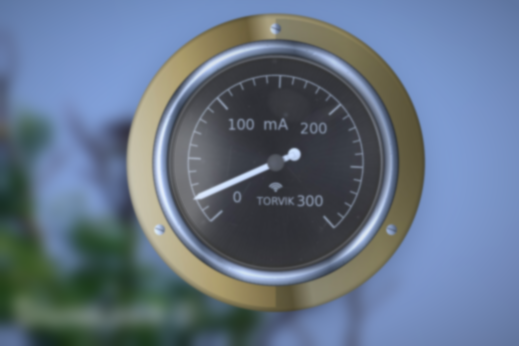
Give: 20 mA
